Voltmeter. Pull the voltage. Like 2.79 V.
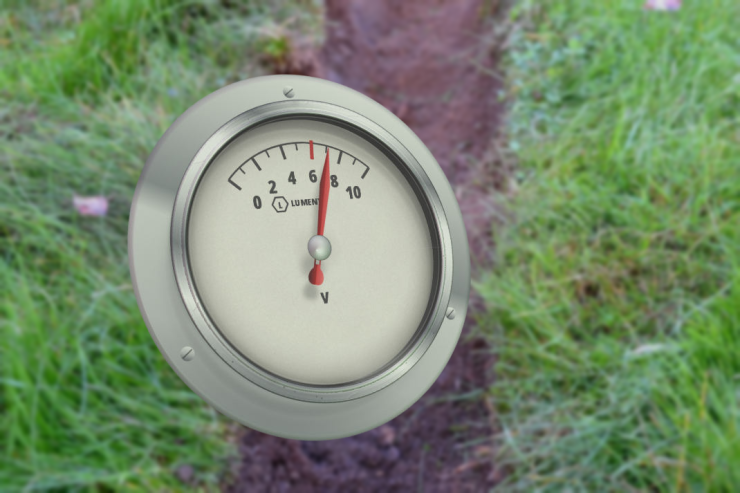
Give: 7 V
